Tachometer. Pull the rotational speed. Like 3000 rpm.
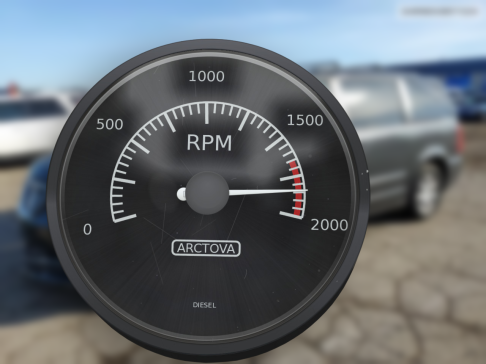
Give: 1850 rpm
